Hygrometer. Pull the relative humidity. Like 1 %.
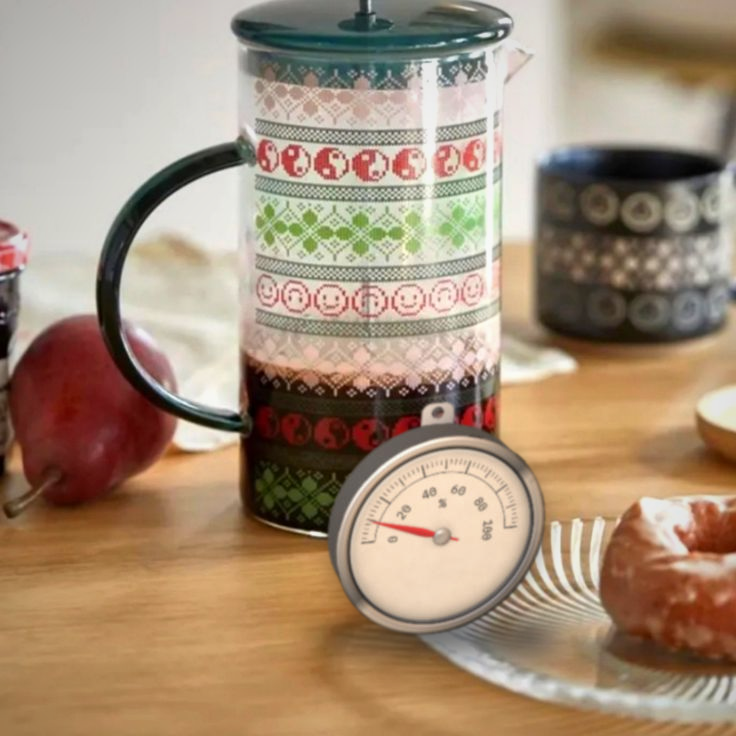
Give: 10 %
